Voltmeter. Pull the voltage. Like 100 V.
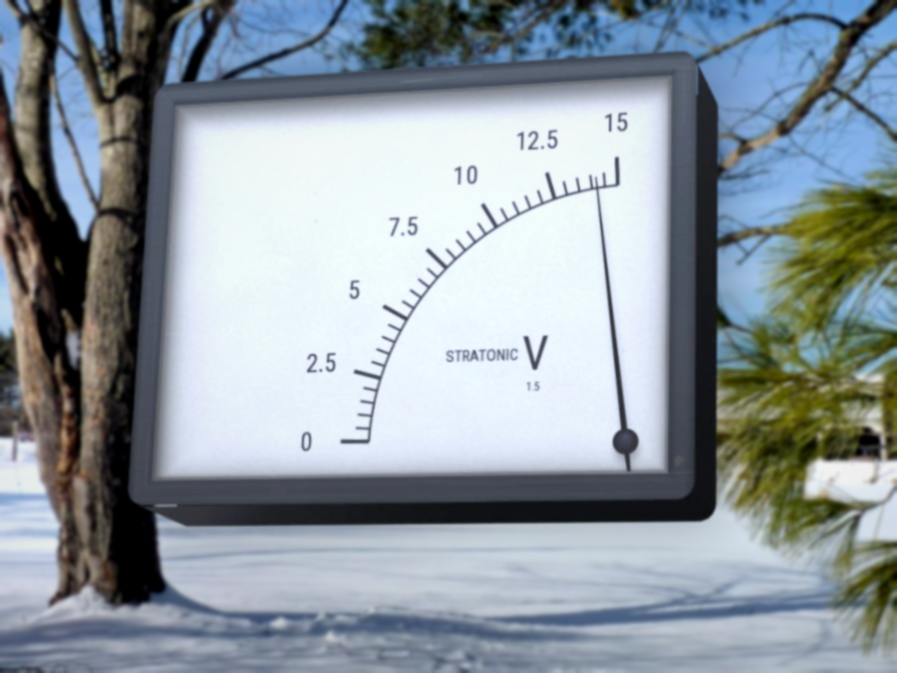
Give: 14.25 V
